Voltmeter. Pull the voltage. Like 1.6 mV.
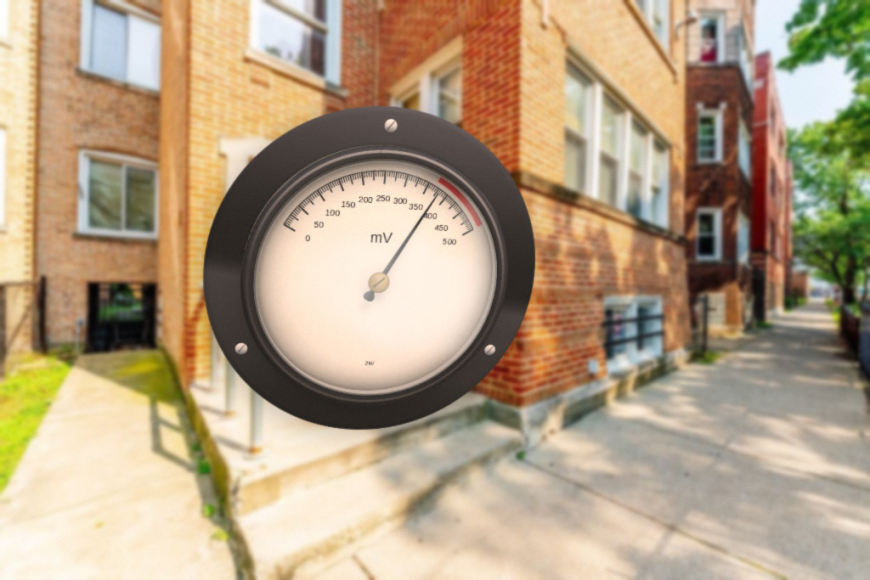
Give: 375 mV
